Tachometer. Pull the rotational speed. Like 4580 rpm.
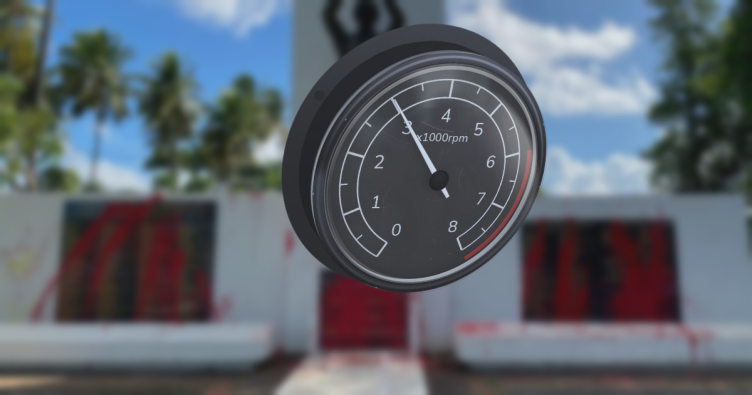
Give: 3000 rpm
